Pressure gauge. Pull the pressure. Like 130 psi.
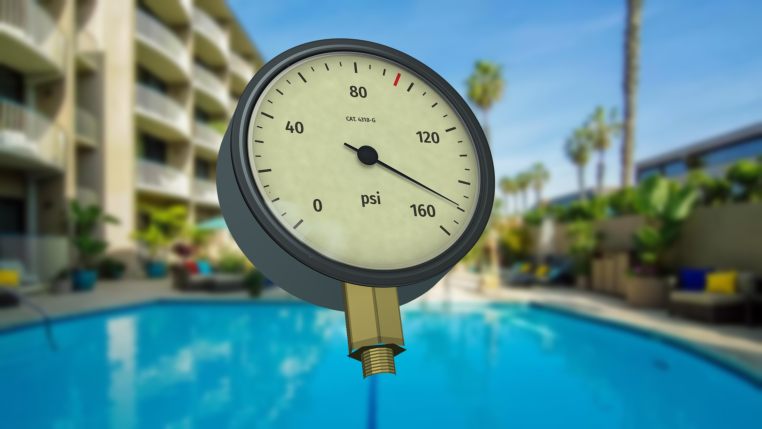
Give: 150 psi
